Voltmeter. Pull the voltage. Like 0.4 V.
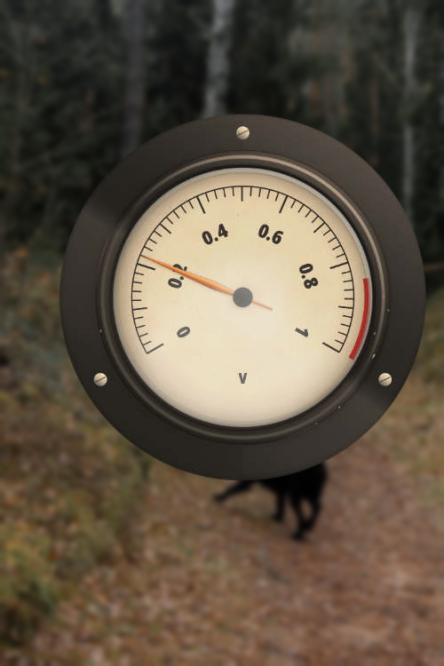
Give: 0.22 V
